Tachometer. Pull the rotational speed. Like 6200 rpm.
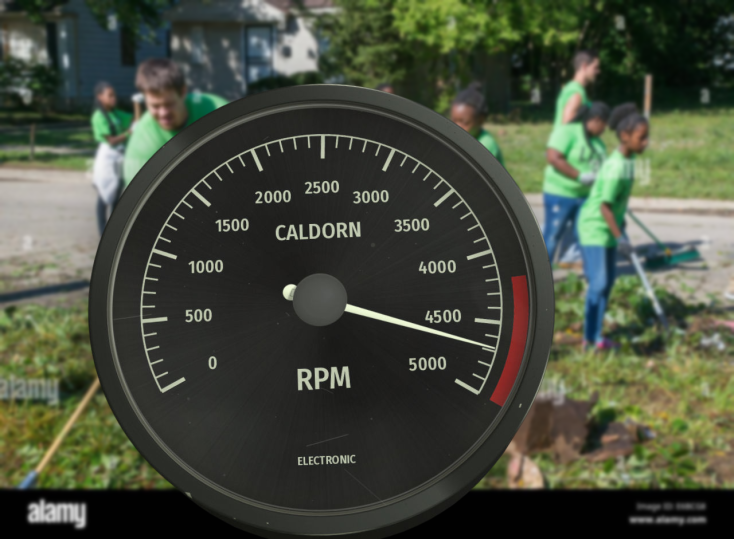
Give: 4700 rpm
